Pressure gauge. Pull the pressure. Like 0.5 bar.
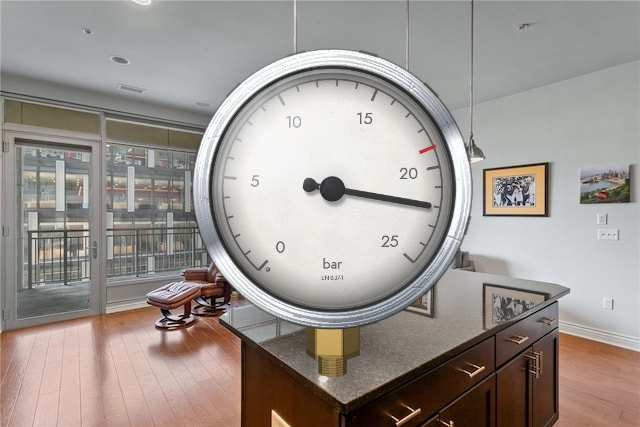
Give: 22 bar
